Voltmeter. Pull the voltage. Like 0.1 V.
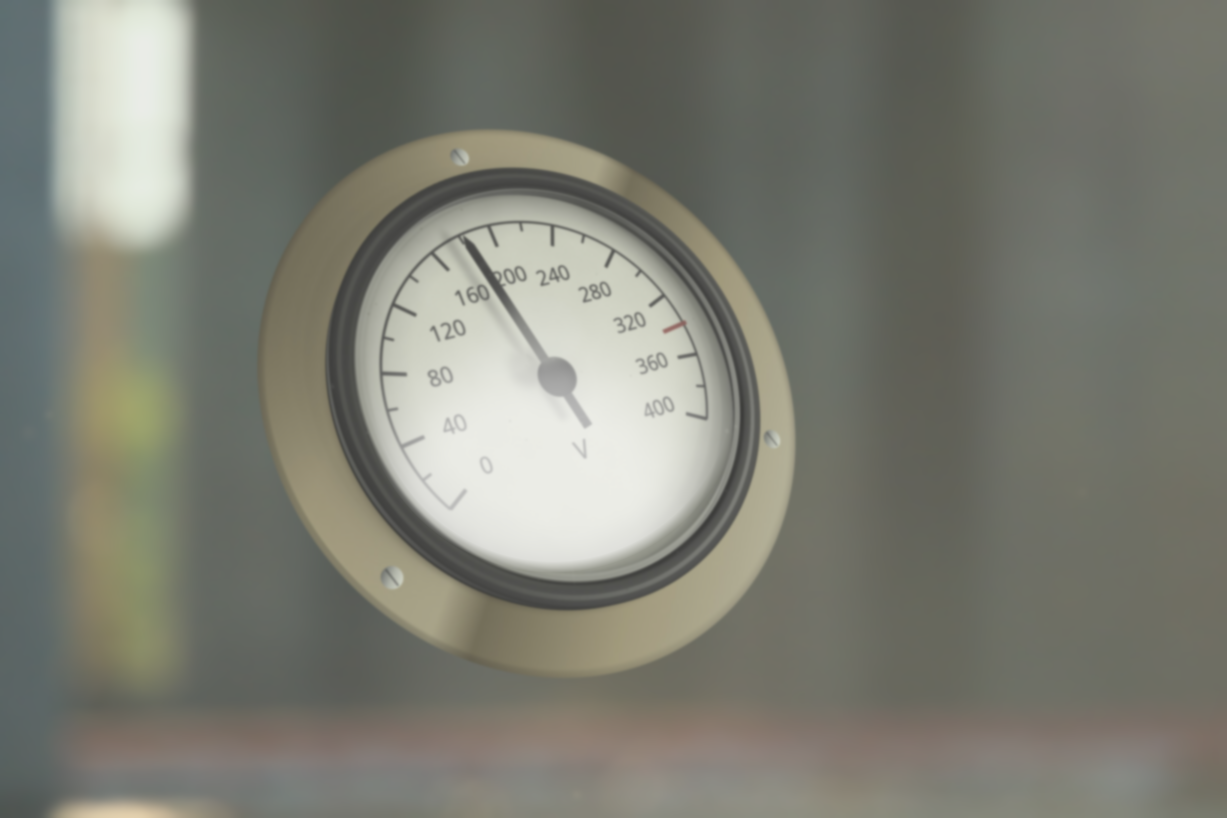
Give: 180 V
